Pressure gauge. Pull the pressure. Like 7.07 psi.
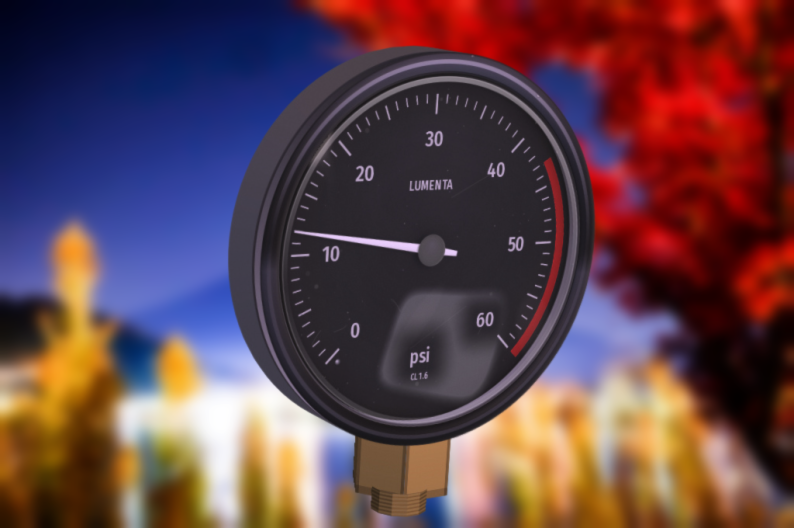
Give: 12 psi
